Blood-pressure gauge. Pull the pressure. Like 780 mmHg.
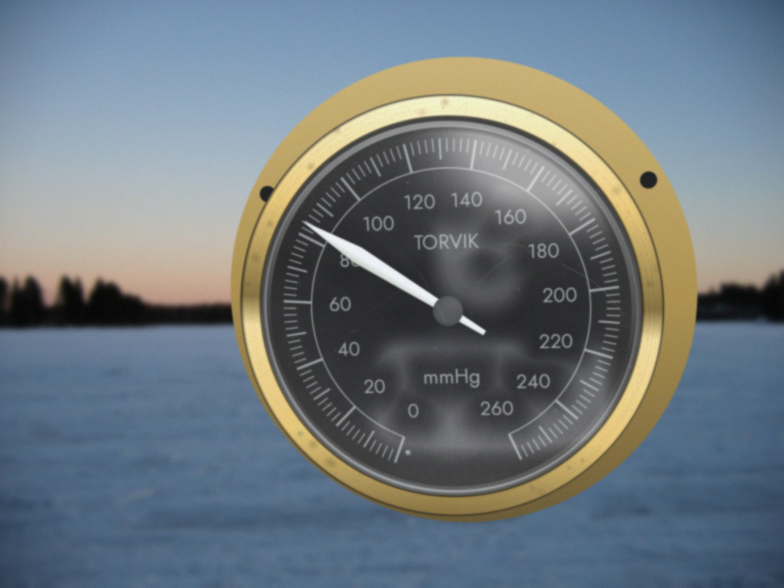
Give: 84 mmHg
